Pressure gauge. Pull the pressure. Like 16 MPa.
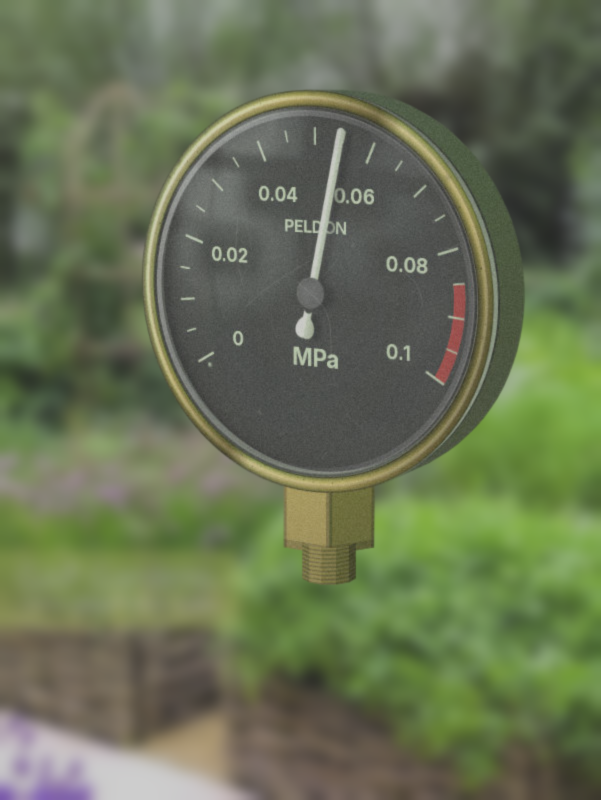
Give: 0.055 MPa
